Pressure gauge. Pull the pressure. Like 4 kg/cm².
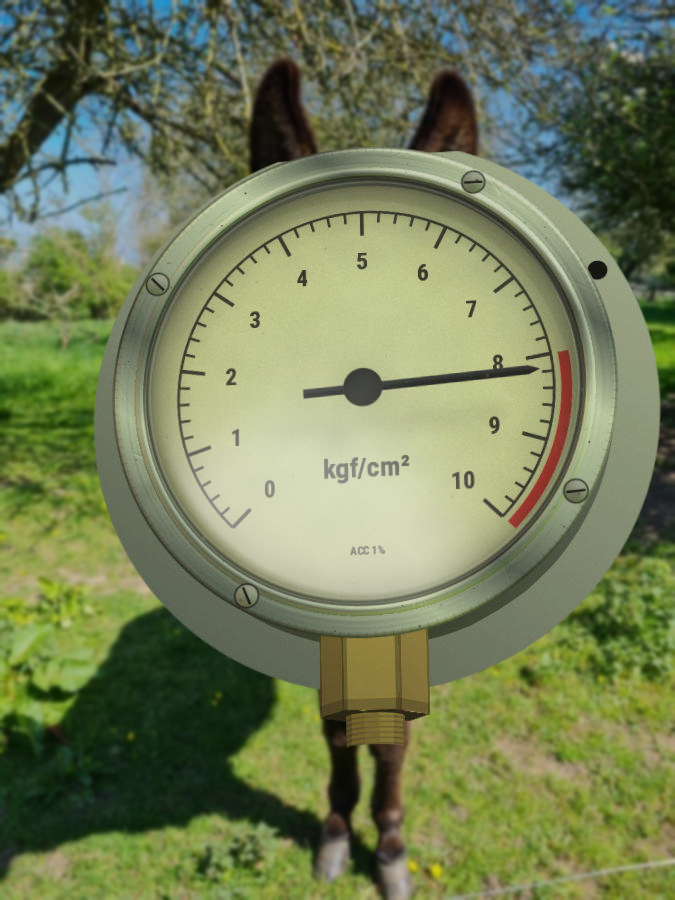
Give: 8.2 kg/cm²
